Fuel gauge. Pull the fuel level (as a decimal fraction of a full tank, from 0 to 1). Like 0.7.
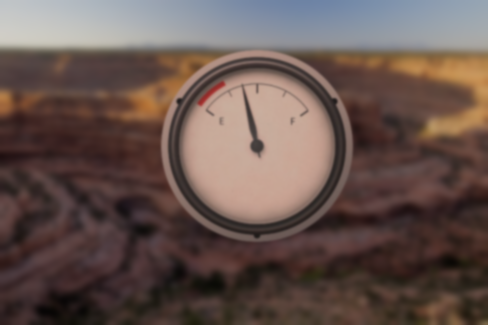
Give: 0.375
